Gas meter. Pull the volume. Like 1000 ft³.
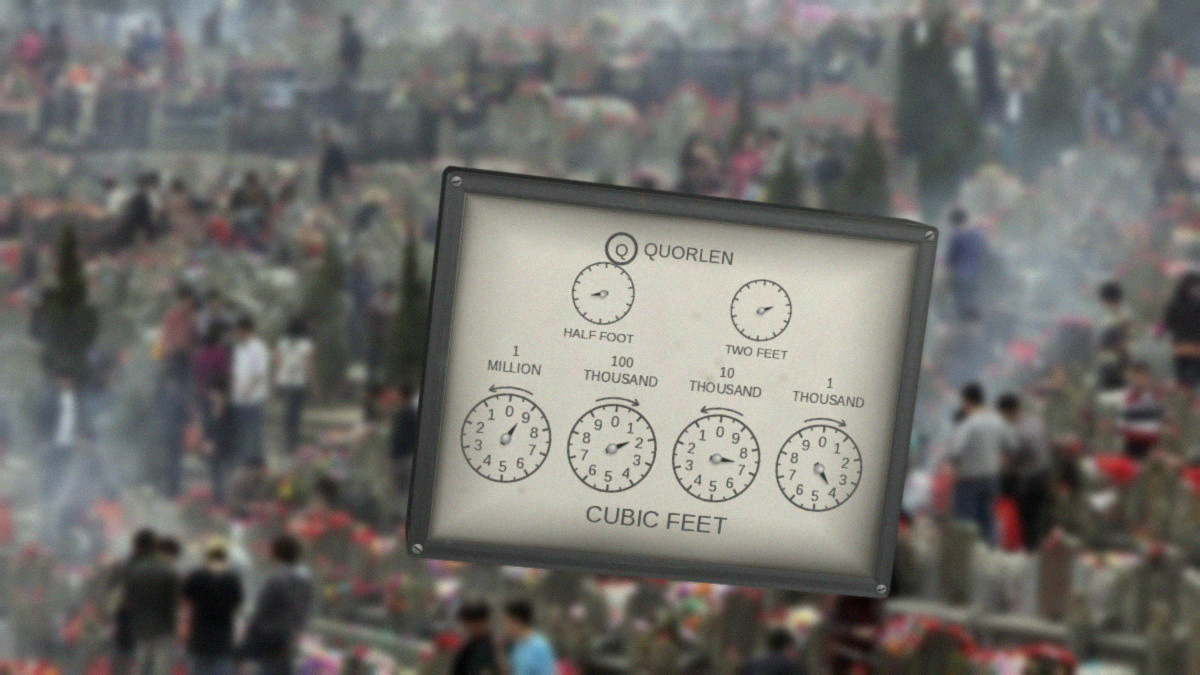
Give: 917400 ft³
